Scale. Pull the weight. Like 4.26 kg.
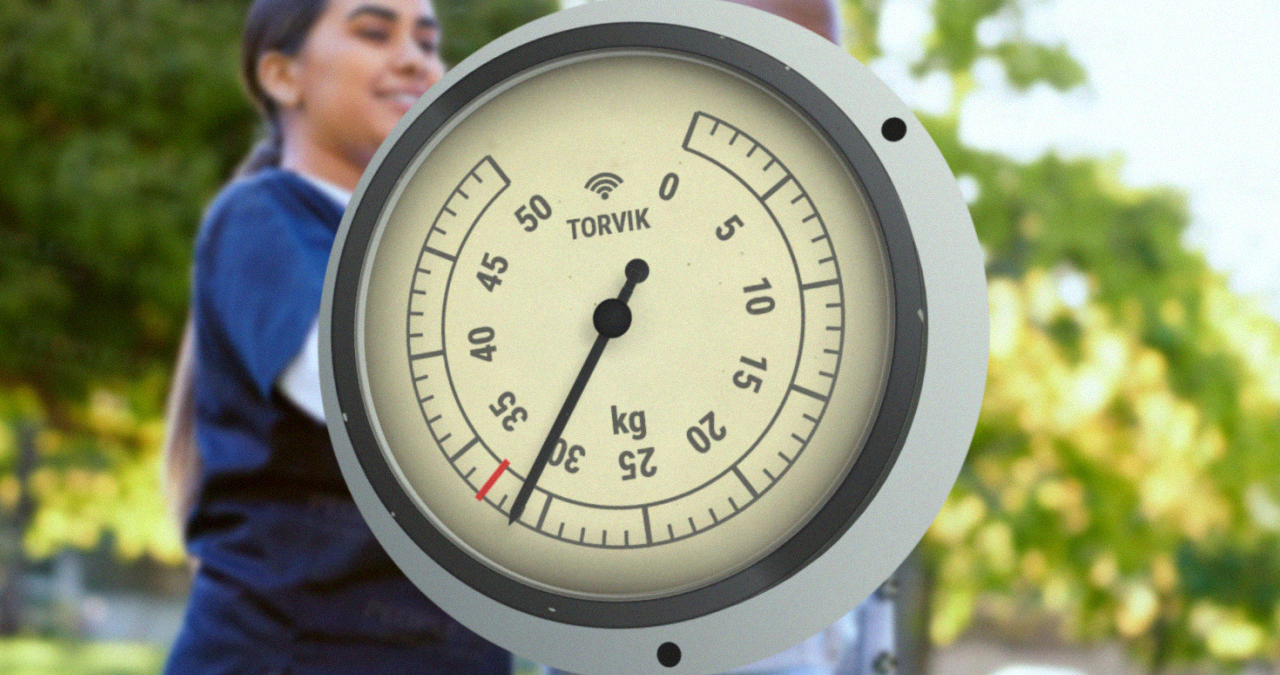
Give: 31 kg
